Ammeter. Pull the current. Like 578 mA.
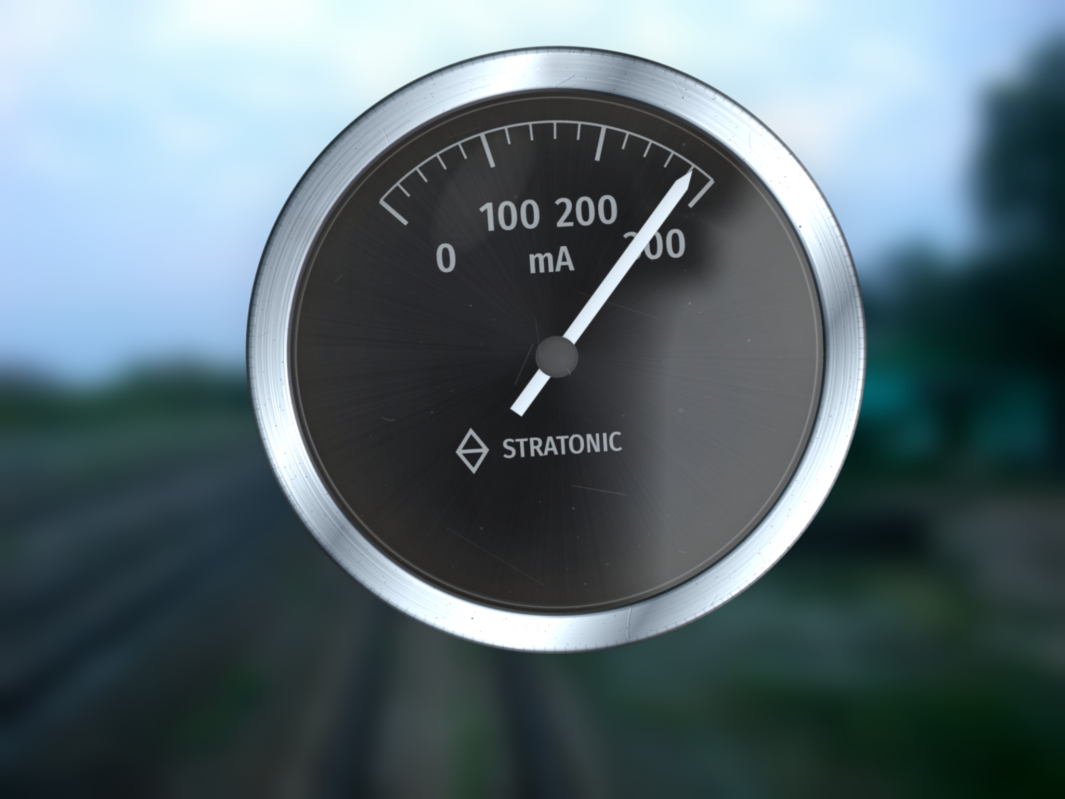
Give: 280 mA
